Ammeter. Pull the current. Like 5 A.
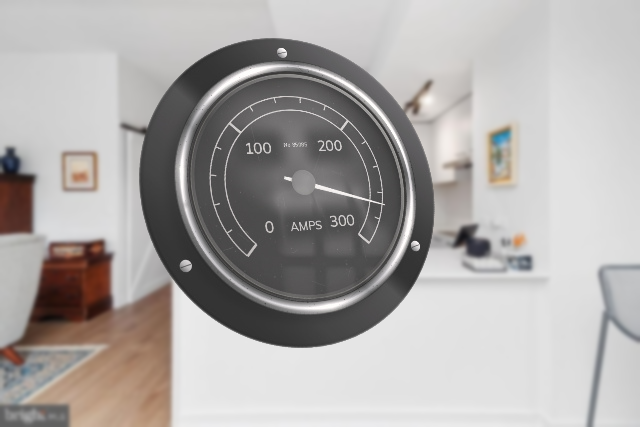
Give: 270 A
